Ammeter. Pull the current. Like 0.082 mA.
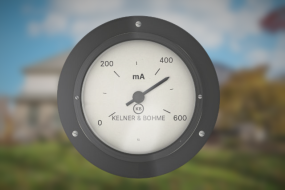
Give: 450 mA
